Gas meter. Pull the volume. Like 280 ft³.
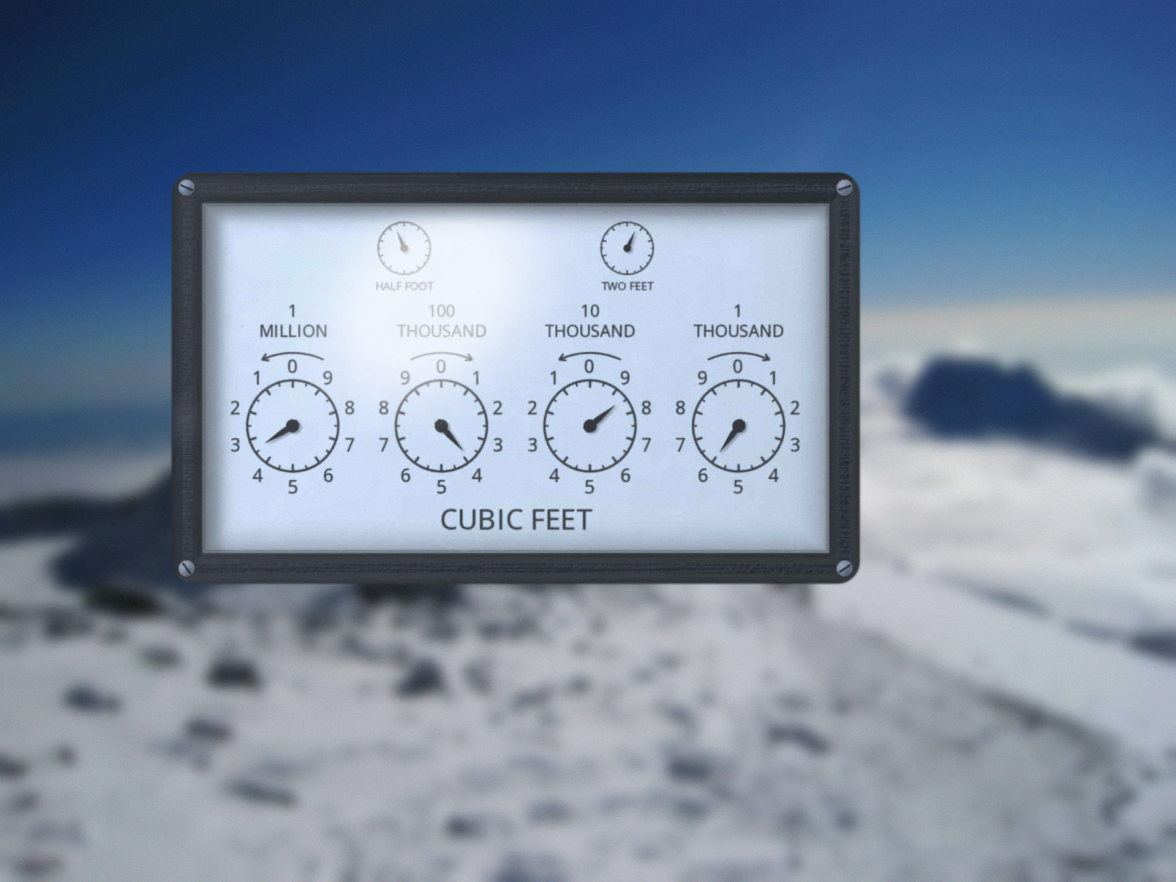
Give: 338600 ft³
